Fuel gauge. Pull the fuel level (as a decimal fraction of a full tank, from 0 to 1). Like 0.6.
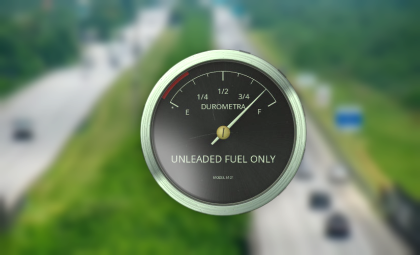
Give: 0.875
